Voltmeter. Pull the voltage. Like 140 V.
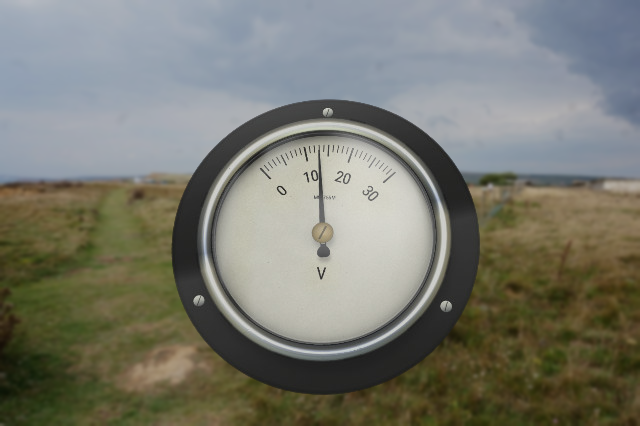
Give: 13 V
